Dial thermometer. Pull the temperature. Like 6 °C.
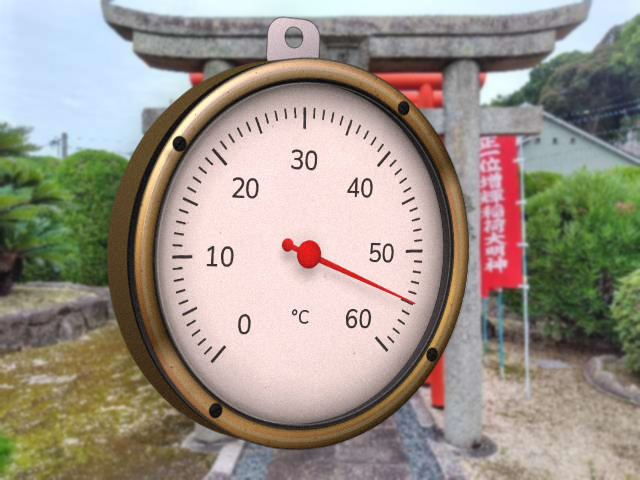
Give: 55 °C
